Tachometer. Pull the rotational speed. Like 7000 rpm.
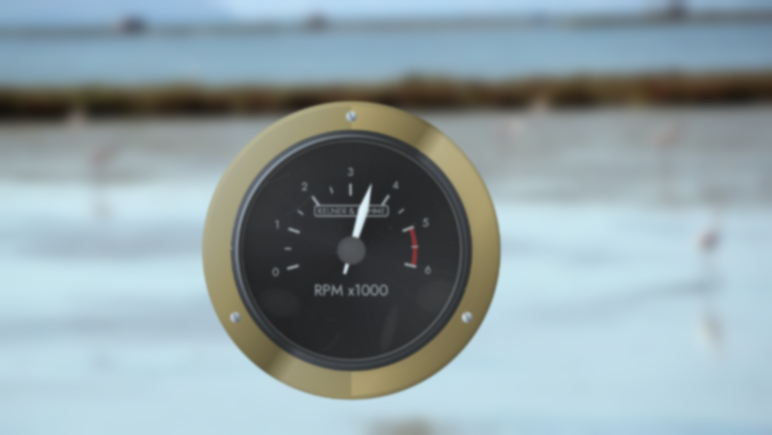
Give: 3500 rpm
